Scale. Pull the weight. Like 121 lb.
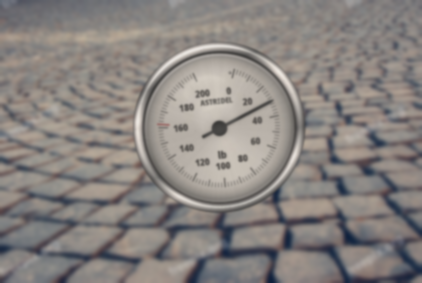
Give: 30 lb
